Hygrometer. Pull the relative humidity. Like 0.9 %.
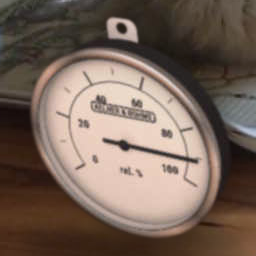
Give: 90 %
